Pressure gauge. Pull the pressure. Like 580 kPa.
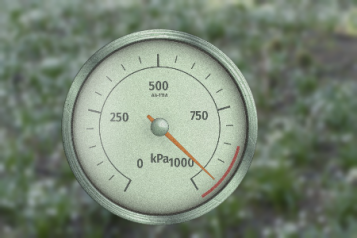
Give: 950 kPa
